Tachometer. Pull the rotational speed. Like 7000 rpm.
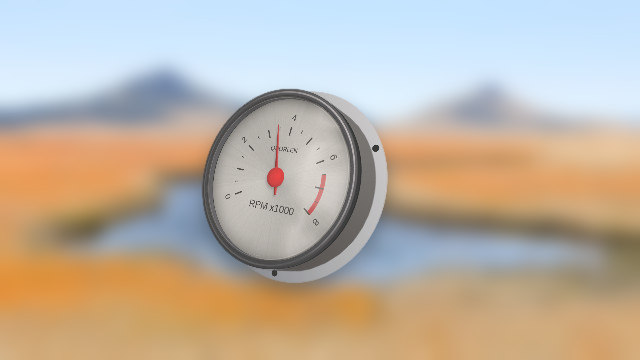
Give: 3500 rpm
